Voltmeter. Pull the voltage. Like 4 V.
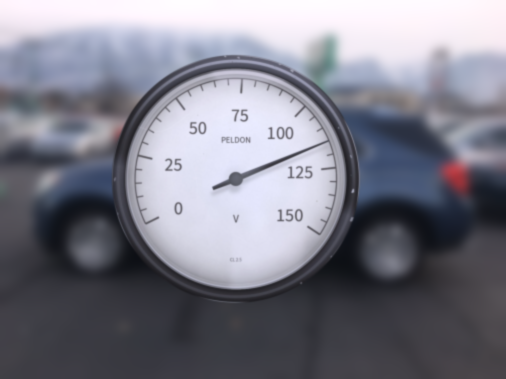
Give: 115 V
